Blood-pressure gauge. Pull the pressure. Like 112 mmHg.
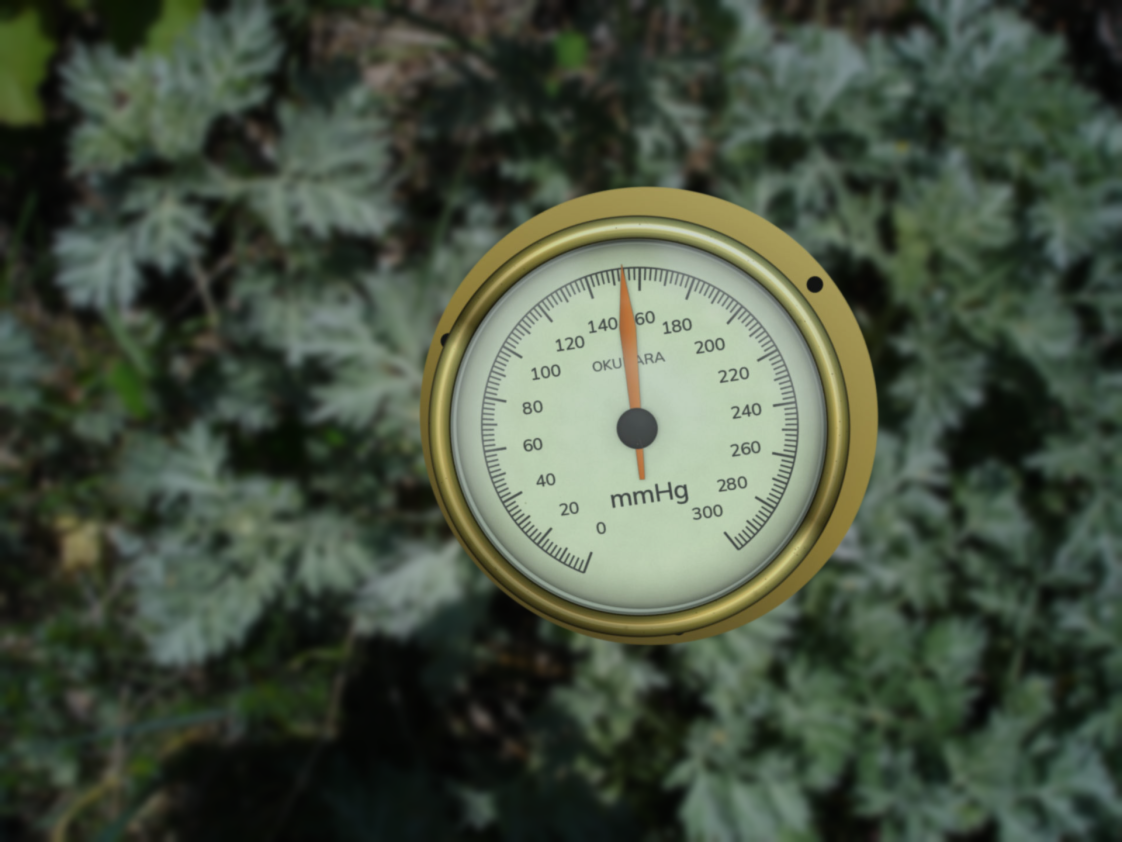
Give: 154 mmHg
